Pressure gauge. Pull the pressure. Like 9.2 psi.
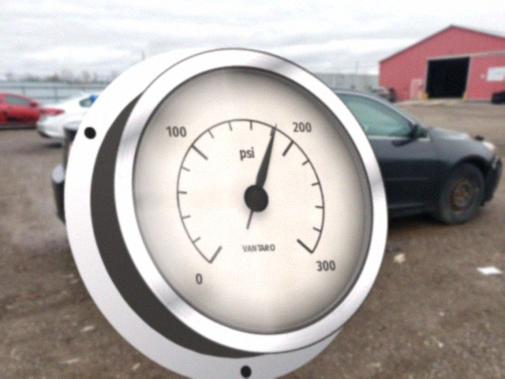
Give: 180 psi
